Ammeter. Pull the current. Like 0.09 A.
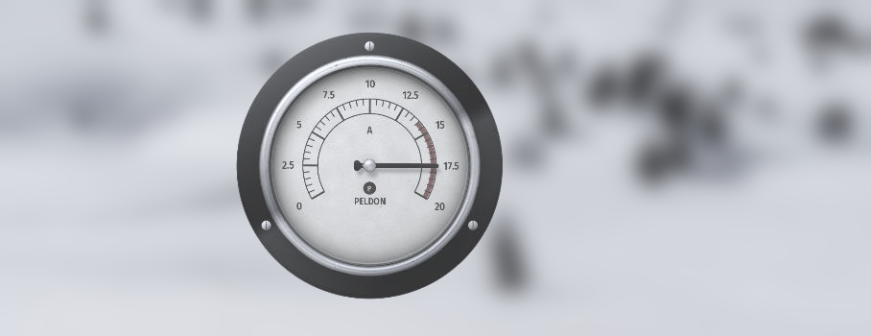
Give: 17.5 A
